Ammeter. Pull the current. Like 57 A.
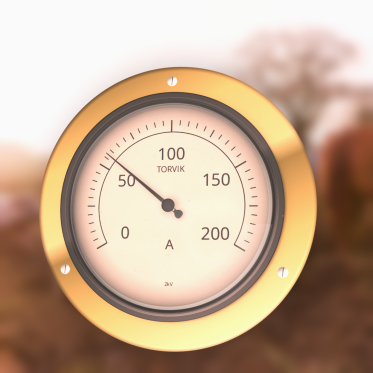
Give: 57.5 A
